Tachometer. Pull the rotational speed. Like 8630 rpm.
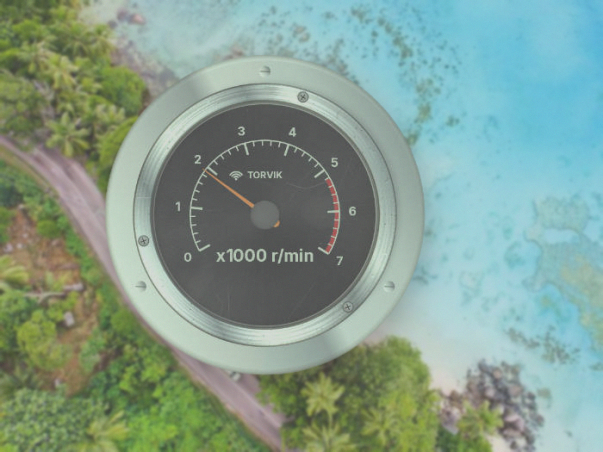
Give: 1900 rpm
